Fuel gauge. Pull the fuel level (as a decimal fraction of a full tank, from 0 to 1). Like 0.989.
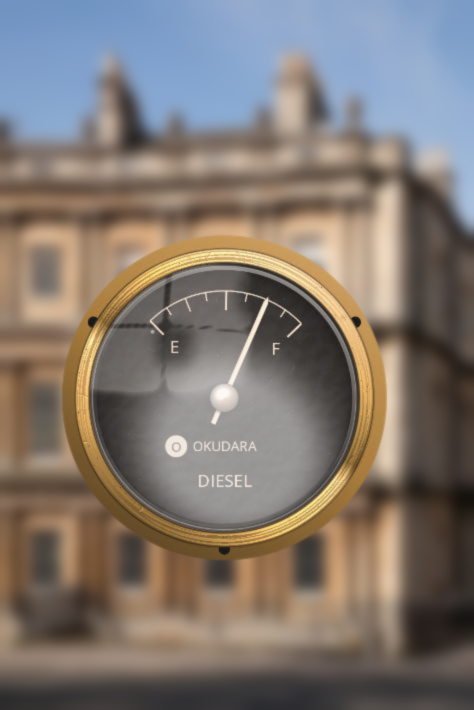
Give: 0.75
